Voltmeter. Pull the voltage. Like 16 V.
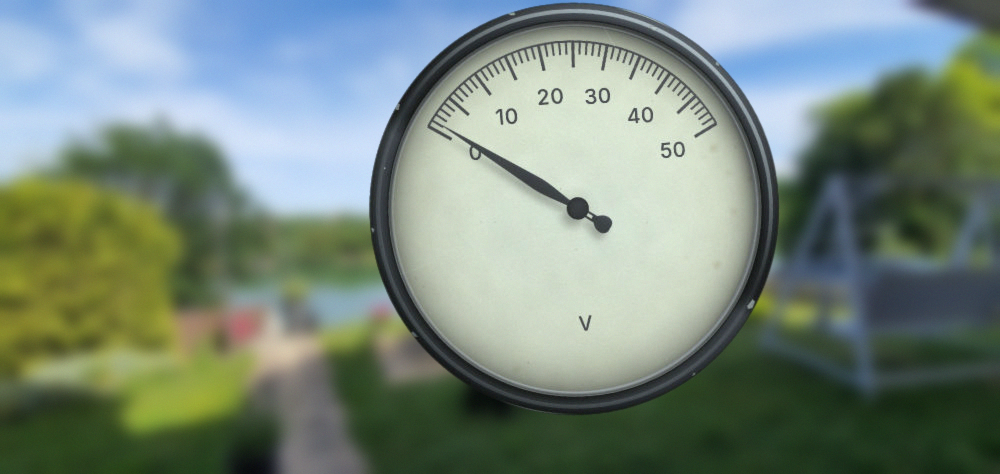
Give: 1 V
